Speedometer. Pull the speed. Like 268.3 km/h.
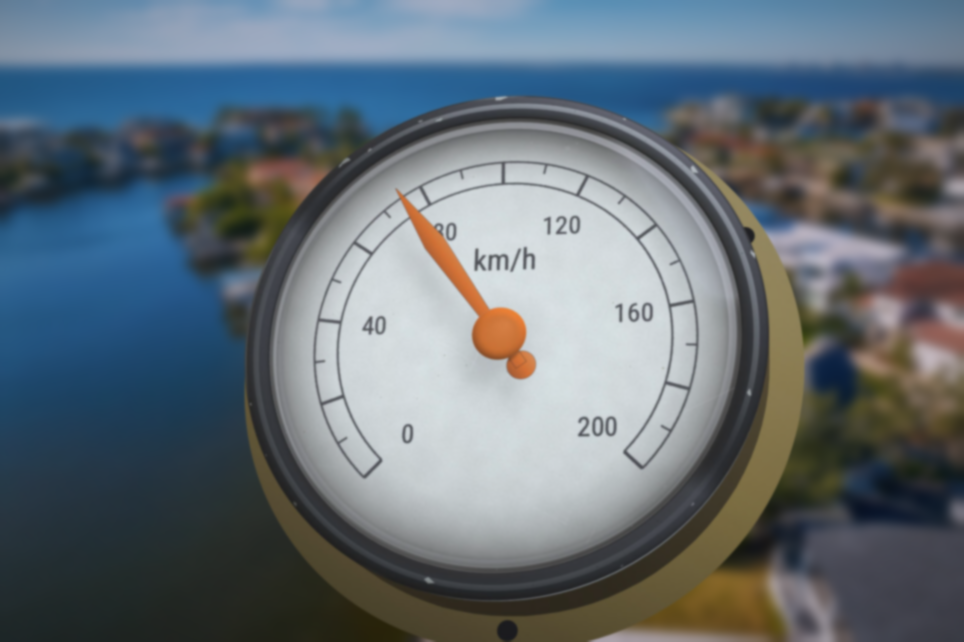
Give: 75 km/h
